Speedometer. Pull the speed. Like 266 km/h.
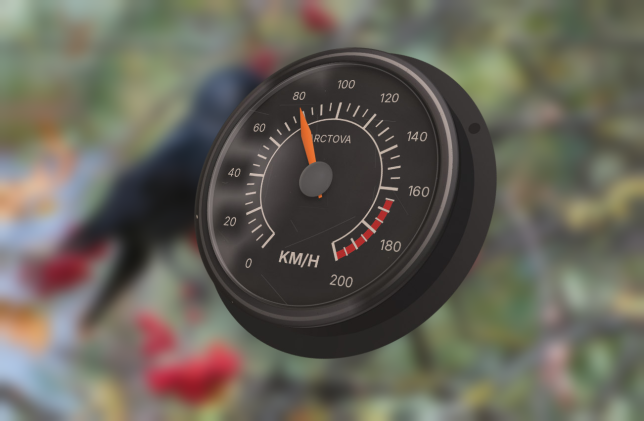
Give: 80 km/h
